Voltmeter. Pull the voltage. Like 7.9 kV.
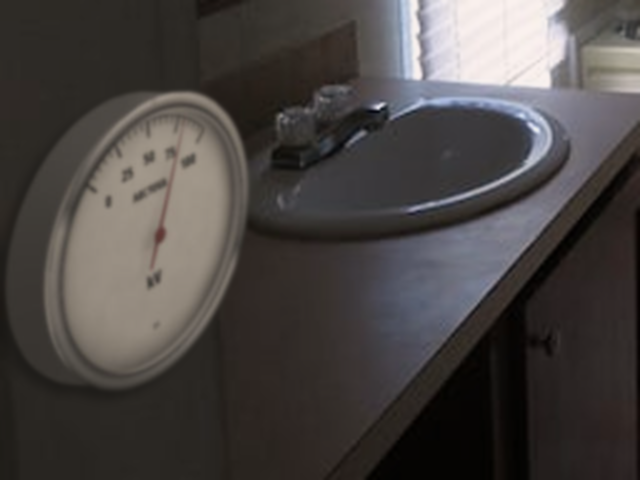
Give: 75 kV
